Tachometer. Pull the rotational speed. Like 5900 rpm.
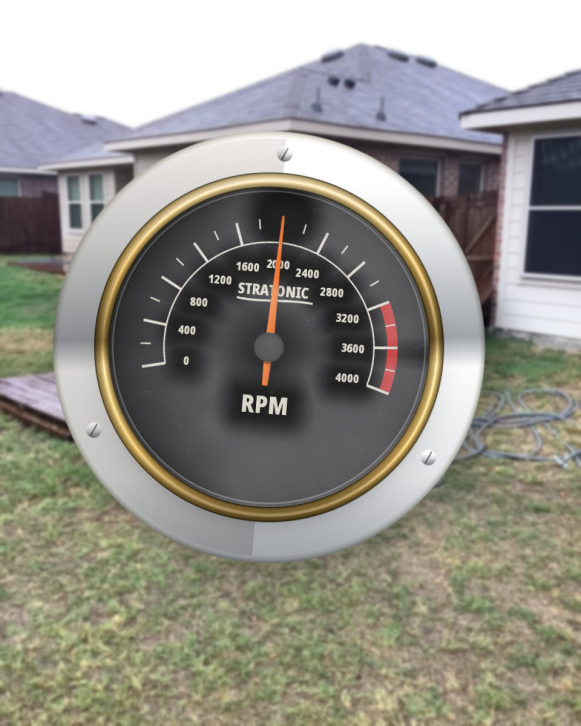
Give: 2000 rpm
